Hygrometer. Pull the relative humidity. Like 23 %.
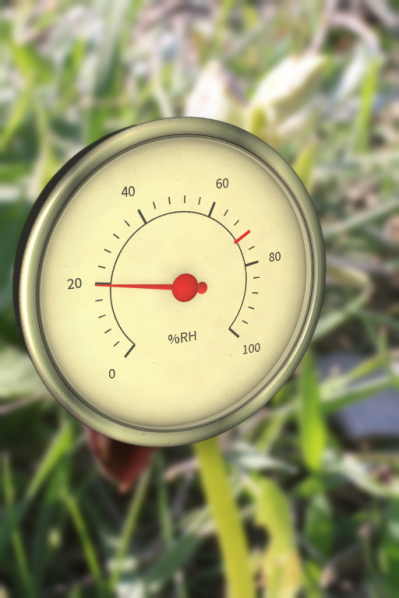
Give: 20 %
